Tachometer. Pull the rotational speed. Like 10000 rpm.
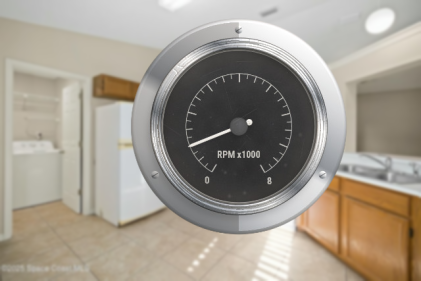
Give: 1000 rpm
